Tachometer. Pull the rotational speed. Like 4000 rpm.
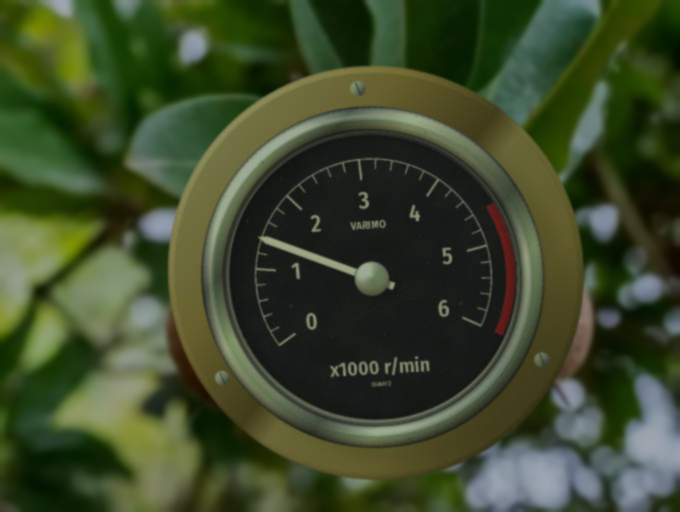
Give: 1400 rpm
